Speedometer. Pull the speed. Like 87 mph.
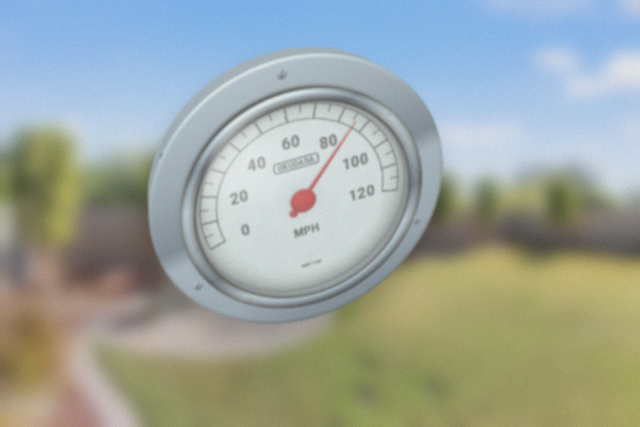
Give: 85 mph
